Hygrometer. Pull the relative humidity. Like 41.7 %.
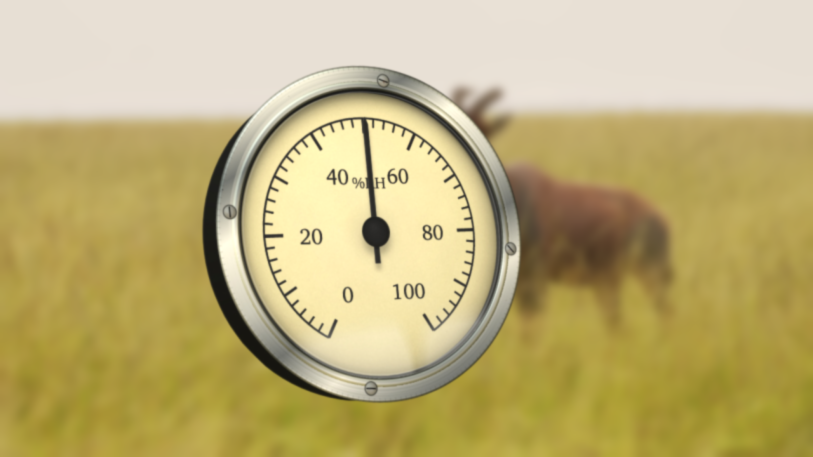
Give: 50 %
